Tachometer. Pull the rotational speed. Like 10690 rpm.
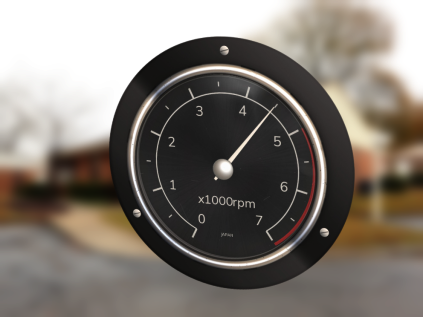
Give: 4500 rpm
